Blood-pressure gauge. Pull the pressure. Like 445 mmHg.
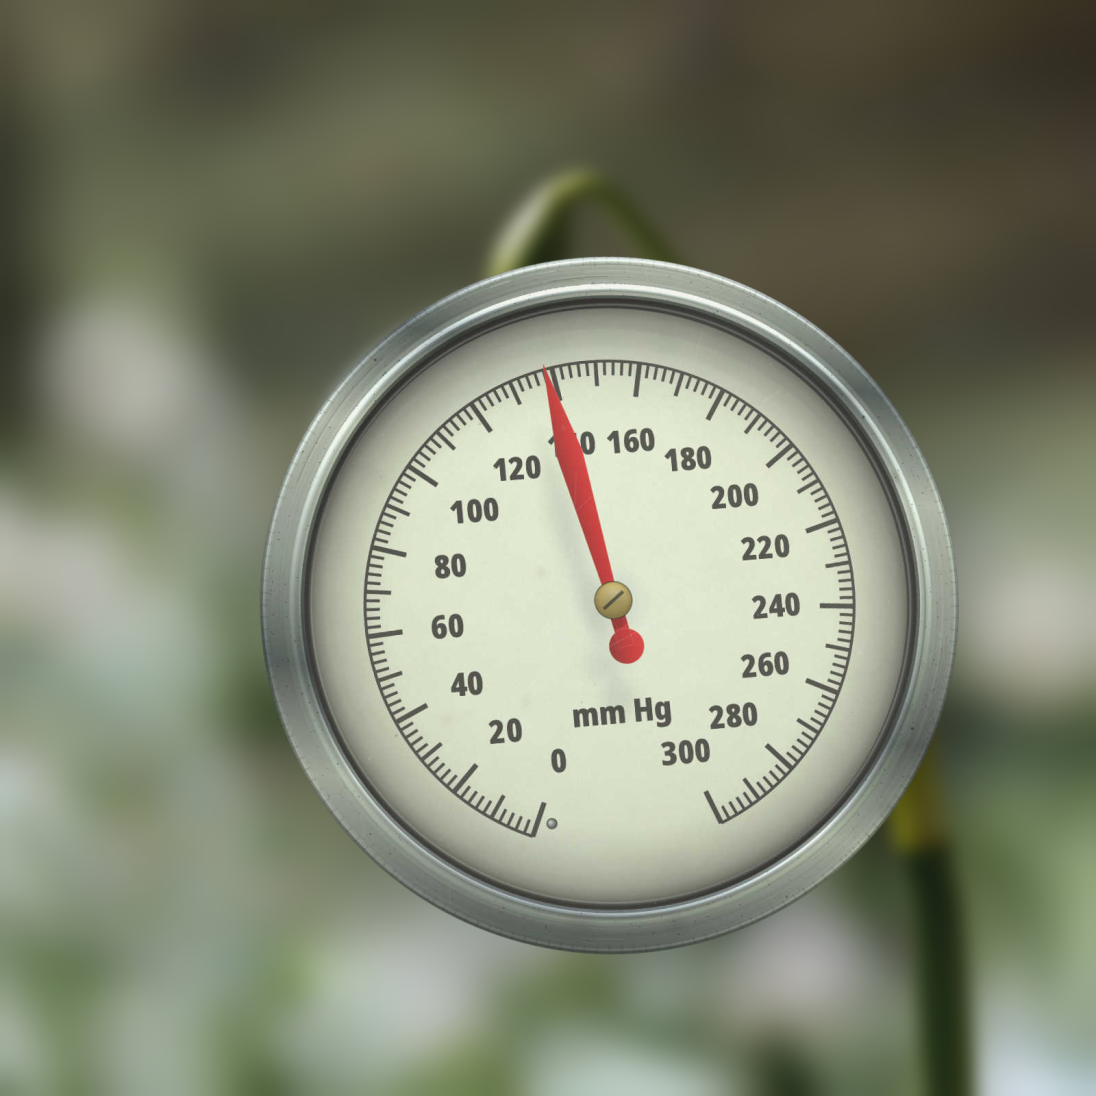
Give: 138 mmHg
